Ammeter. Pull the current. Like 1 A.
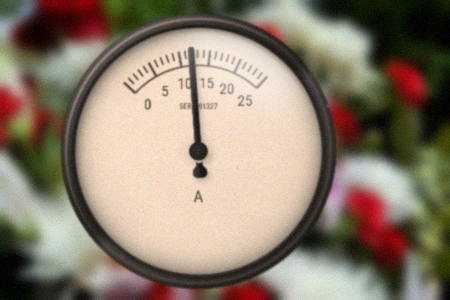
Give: 12 A
